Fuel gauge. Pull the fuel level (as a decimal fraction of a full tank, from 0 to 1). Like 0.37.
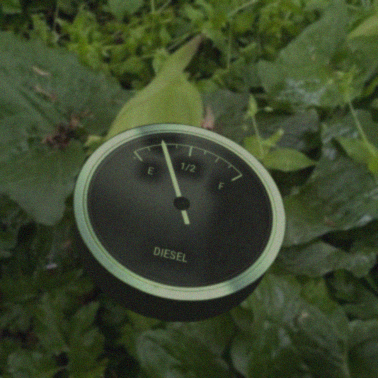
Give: 0.25
